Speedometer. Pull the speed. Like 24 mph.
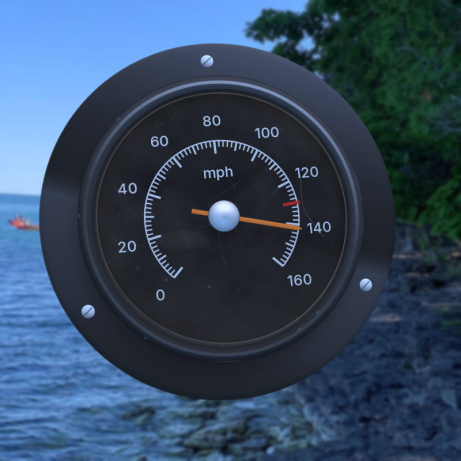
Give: 142 mph
